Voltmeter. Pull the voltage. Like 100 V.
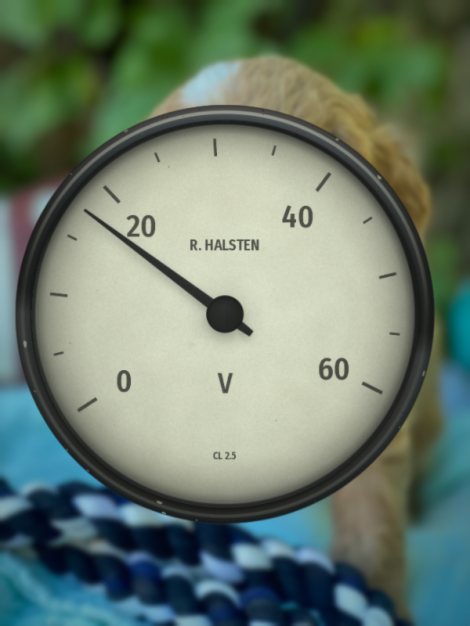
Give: 17.5 V
